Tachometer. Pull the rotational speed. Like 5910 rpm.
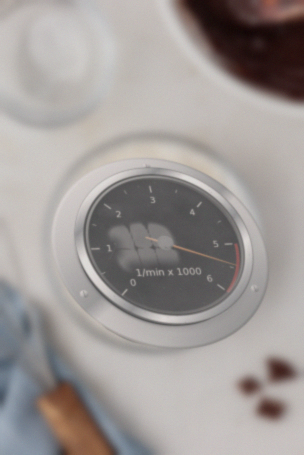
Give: 5500 rpm
